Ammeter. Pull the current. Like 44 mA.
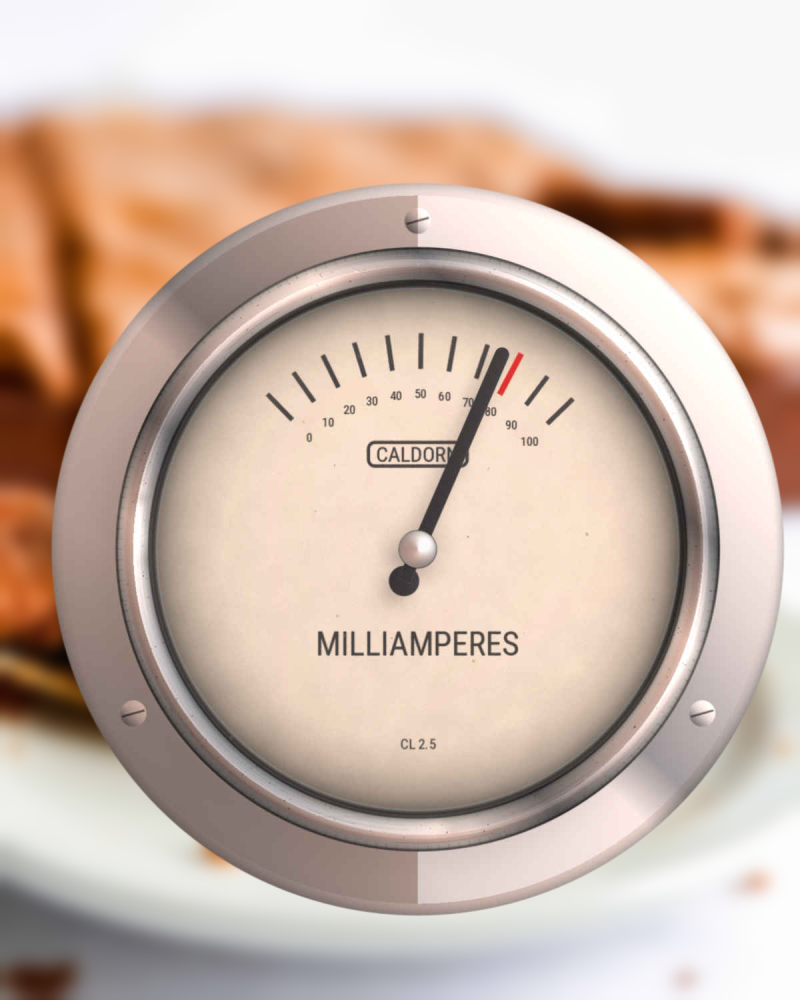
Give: 75 mA
